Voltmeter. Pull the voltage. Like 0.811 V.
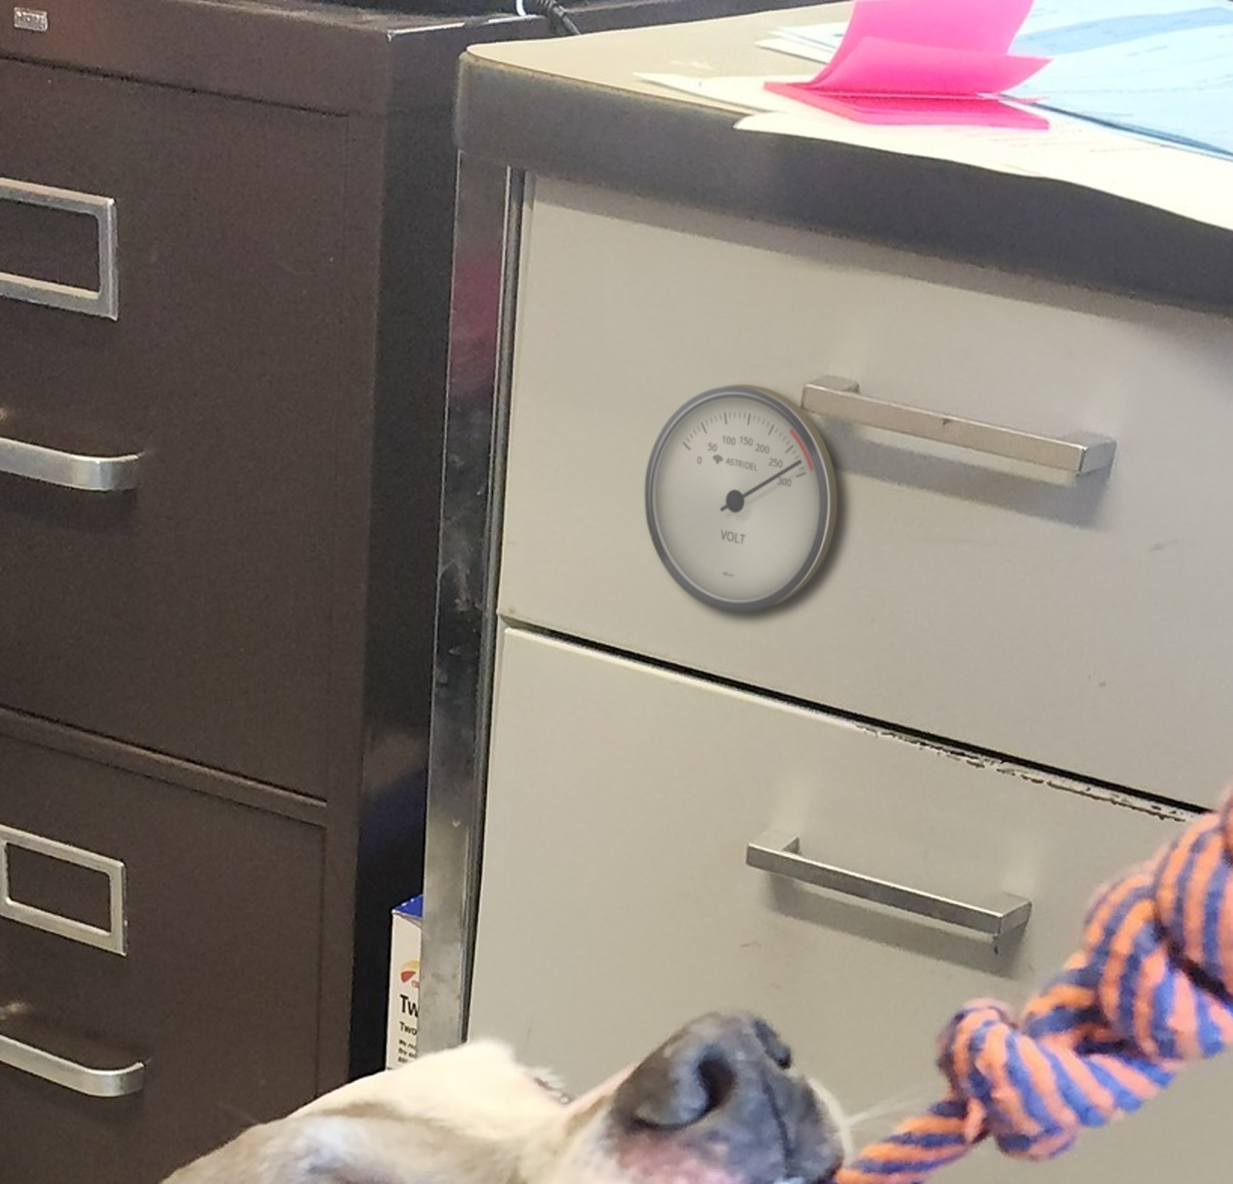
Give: 280 V
